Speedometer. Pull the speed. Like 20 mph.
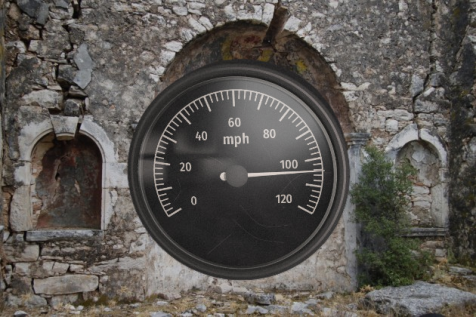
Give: 104 mph
